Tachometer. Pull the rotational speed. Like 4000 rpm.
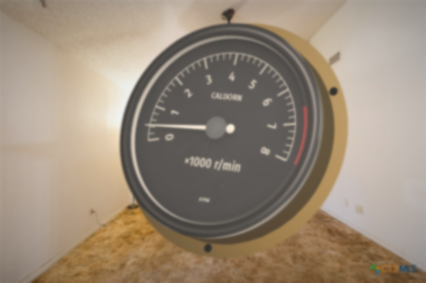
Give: 400 rpm
